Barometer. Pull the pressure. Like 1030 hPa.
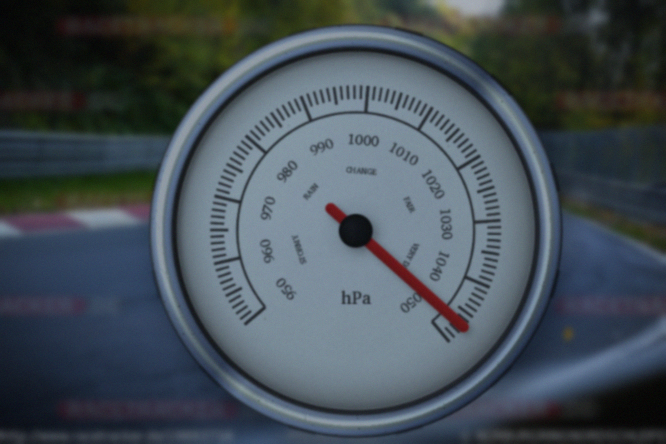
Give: 1047 hPa
